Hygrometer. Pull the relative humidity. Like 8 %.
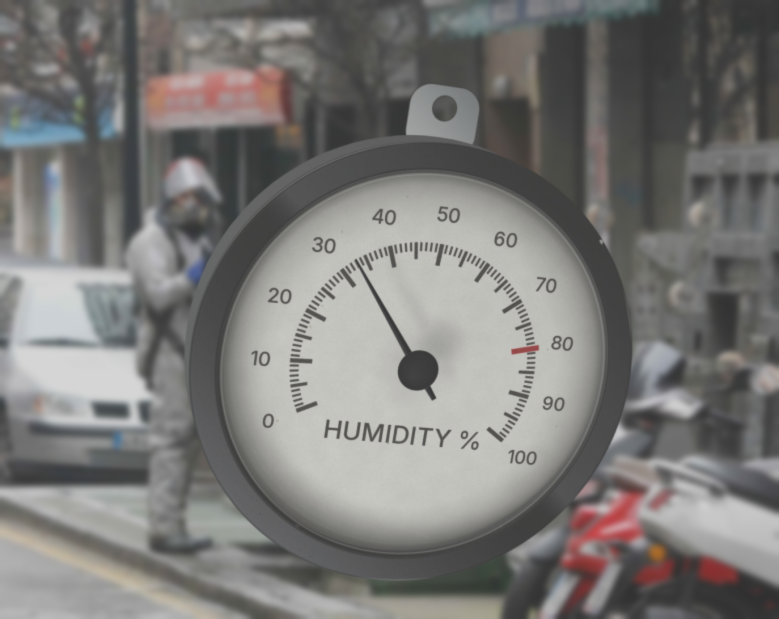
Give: 33 %
